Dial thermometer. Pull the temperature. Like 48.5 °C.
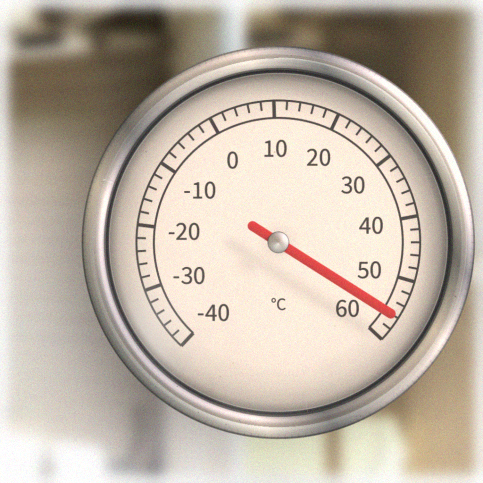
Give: 56 °C
